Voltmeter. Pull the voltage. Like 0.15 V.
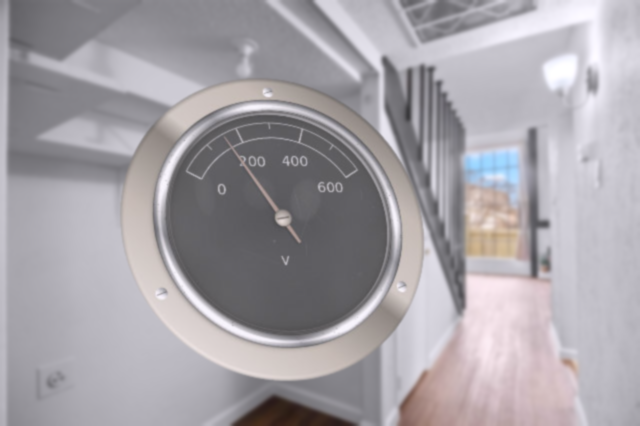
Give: 150 V
